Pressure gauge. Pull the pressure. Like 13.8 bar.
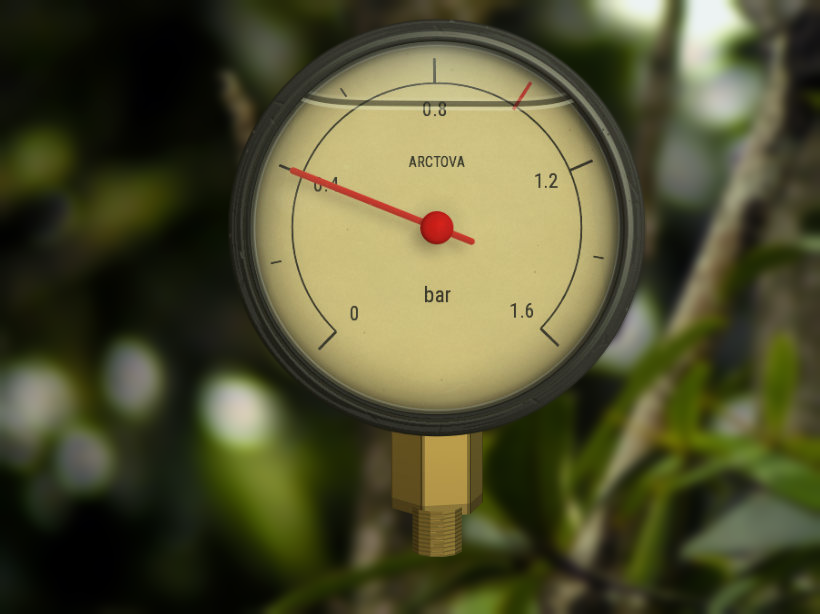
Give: 0.4 bar
